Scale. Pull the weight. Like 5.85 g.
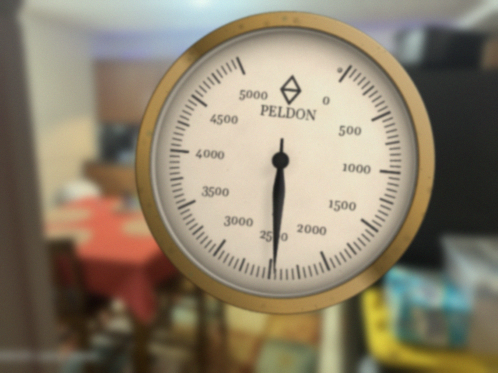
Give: 2450 g
